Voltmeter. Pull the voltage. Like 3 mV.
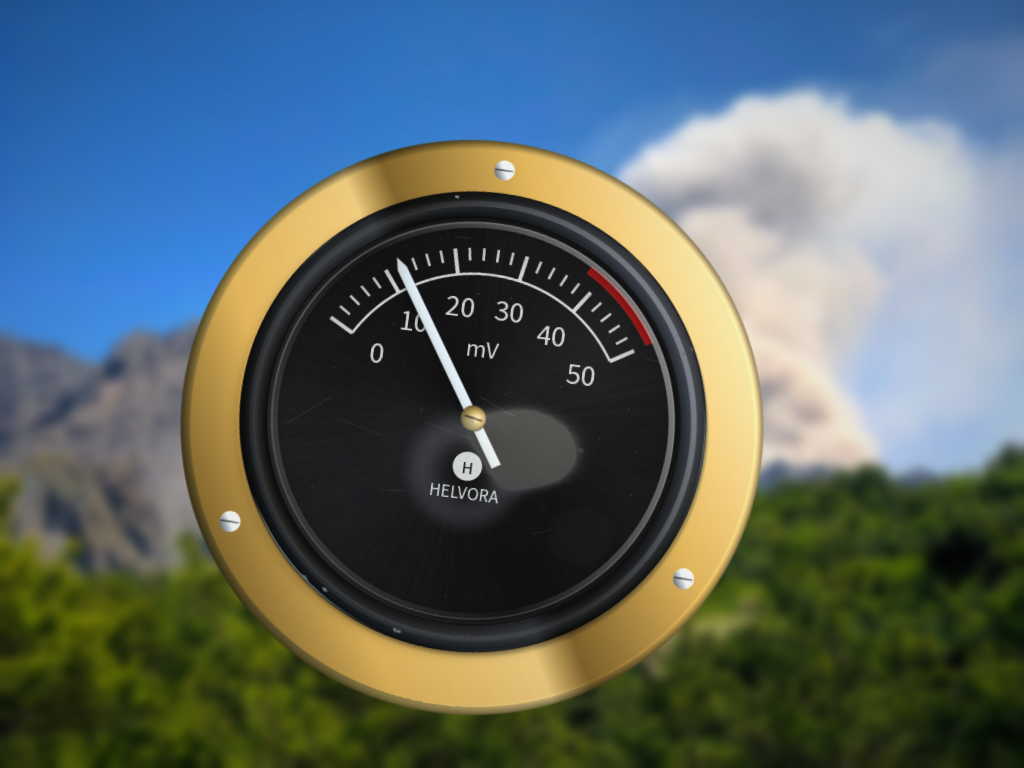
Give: 12 mV
